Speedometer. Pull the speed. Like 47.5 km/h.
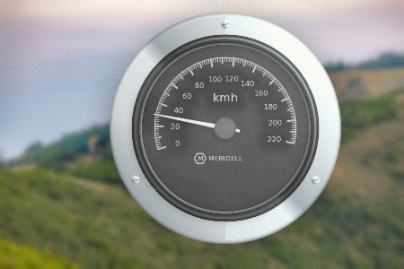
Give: 30 km/h
